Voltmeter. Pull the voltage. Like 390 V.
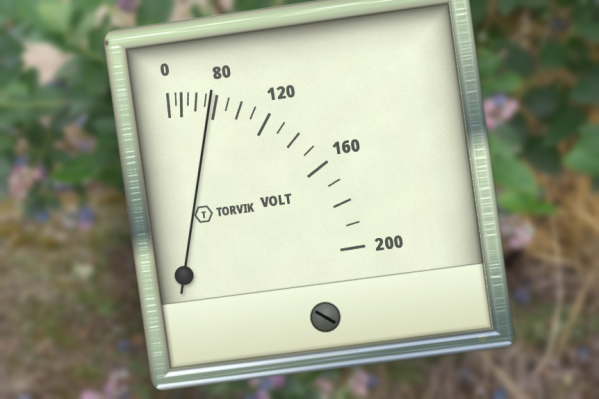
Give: 75 V
